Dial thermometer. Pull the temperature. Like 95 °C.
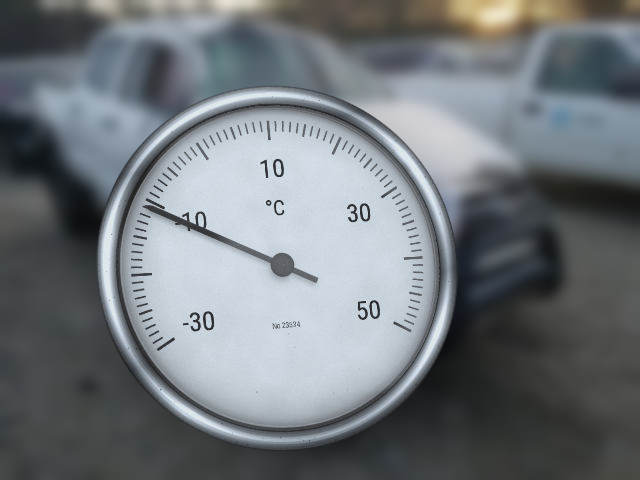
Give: -11 °C
